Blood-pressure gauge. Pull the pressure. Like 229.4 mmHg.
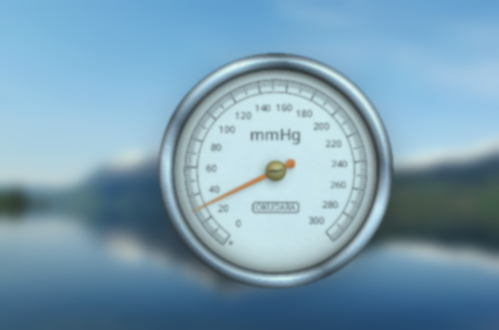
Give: 30 mmHg
